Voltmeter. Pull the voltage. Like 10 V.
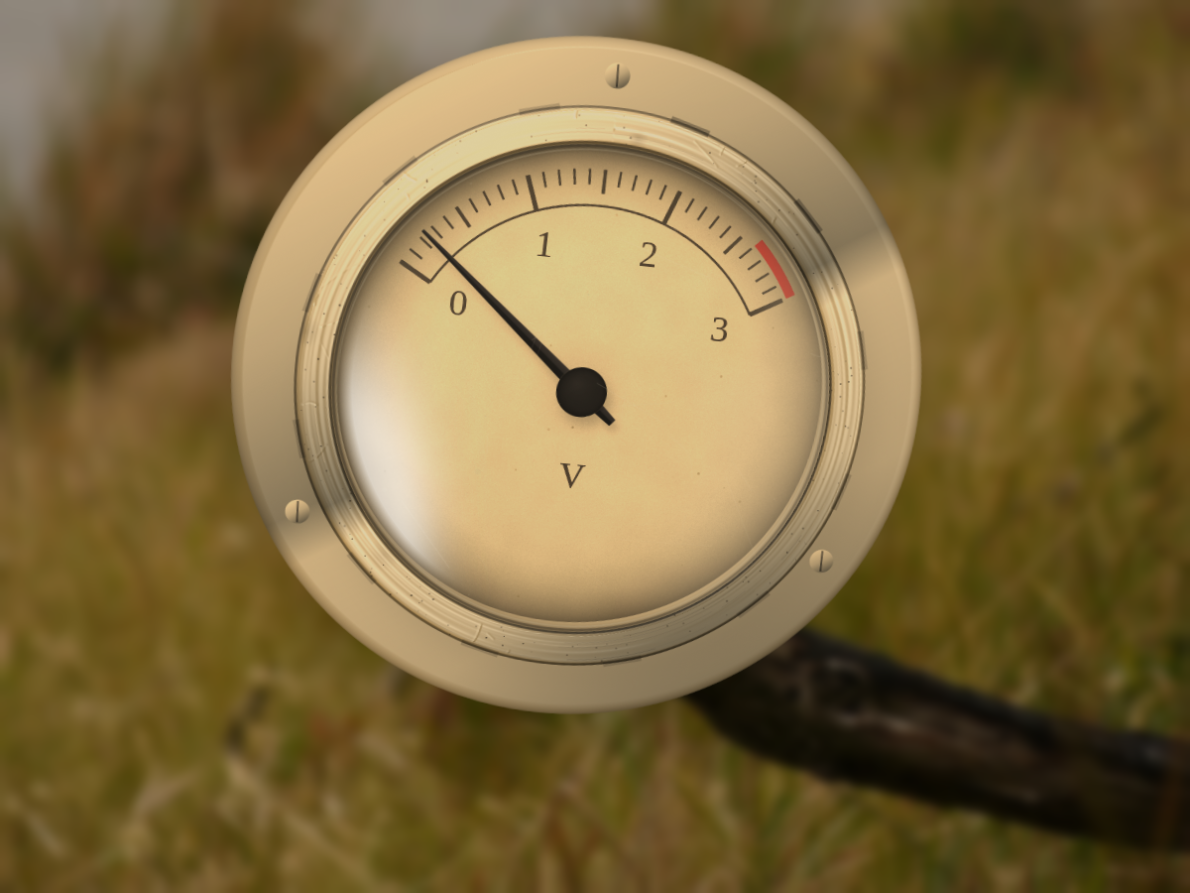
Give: 0.25 V
